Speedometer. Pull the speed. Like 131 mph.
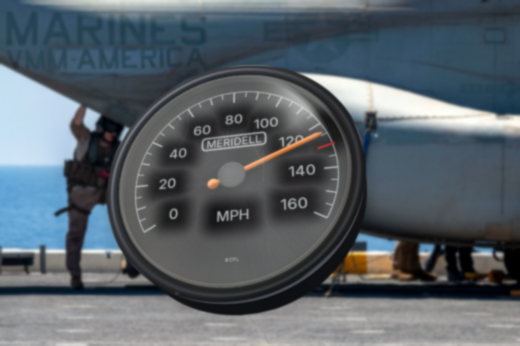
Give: 125 mph
